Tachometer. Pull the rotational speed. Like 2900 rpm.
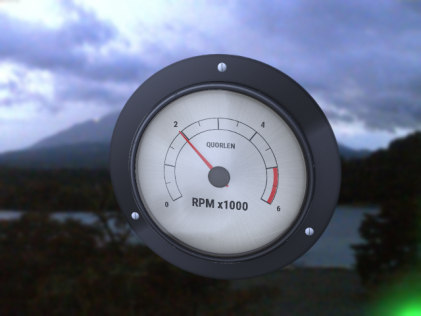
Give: 2000 rpm
